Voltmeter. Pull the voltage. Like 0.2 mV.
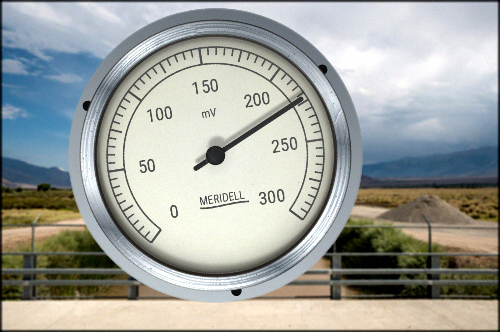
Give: 222.5 mV
